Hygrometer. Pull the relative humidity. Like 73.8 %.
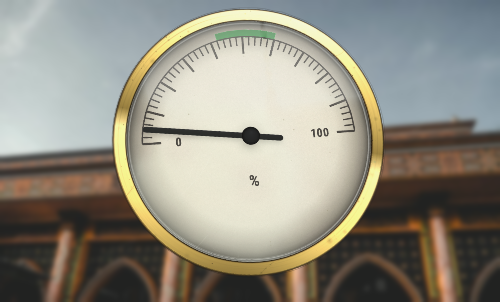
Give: 4 %
